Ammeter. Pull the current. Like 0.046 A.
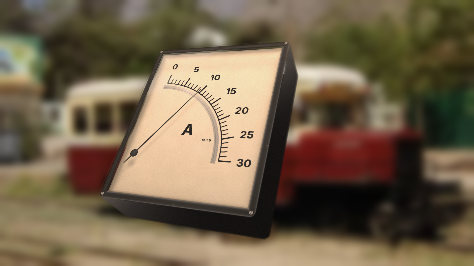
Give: 10 A
